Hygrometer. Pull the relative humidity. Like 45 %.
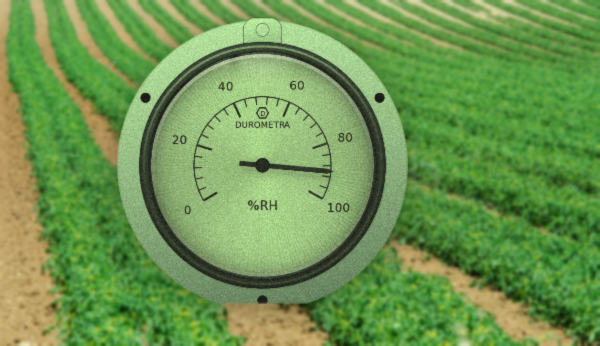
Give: 90 %
